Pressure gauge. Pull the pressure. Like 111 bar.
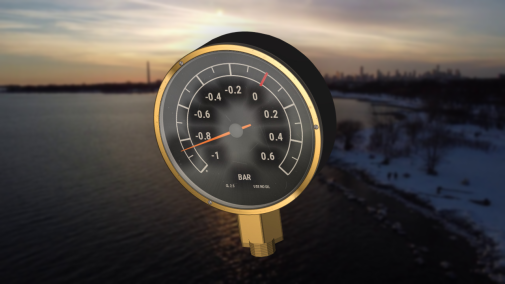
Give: -0.85 bar
